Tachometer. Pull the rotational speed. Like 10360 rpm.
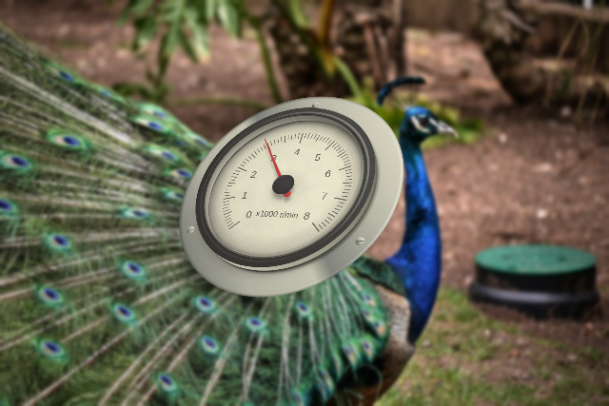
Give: 3000 rpm
